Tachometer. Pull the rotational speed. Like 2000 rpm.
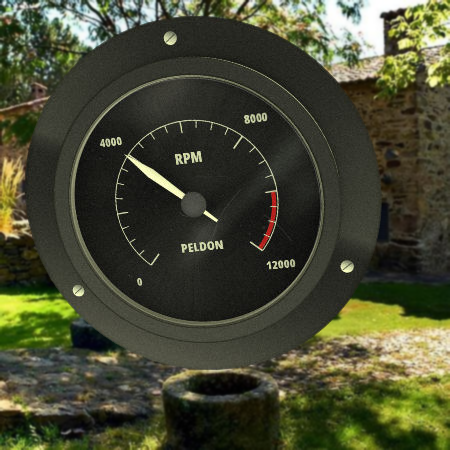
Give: 4000 rpm
